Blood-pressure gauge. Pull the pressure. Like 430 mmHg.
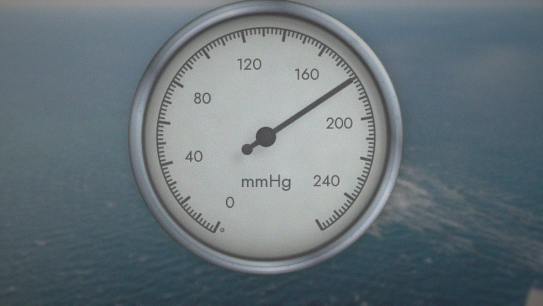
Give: 180 mmHg
